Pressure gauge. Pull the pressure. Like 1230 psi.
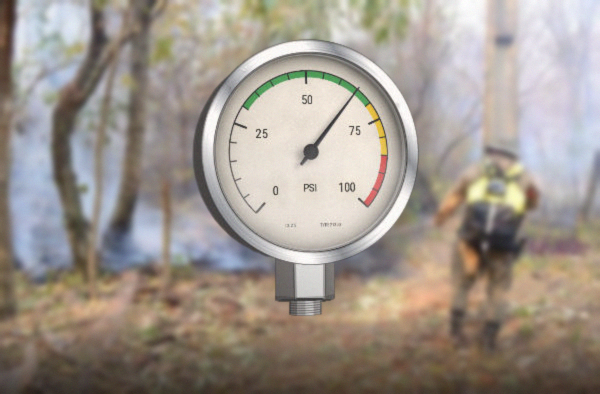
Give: 65 psi
